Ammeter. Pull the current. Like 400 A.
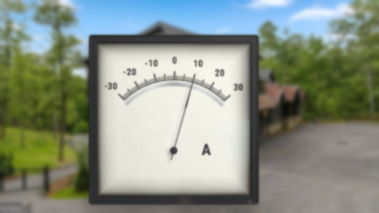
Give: 10 A
